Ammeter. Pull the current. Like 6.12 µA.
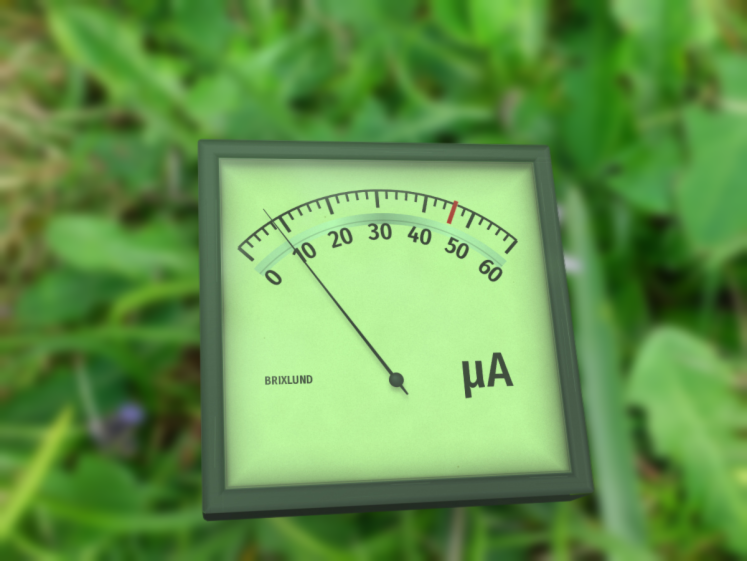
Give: 8 µA
